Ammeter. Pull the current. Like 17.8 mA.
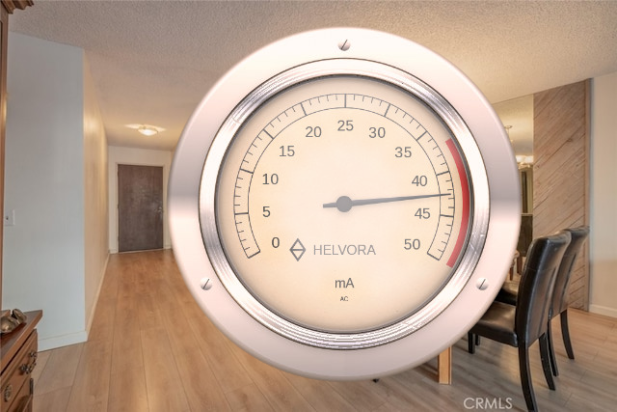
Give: 42.5 mA
